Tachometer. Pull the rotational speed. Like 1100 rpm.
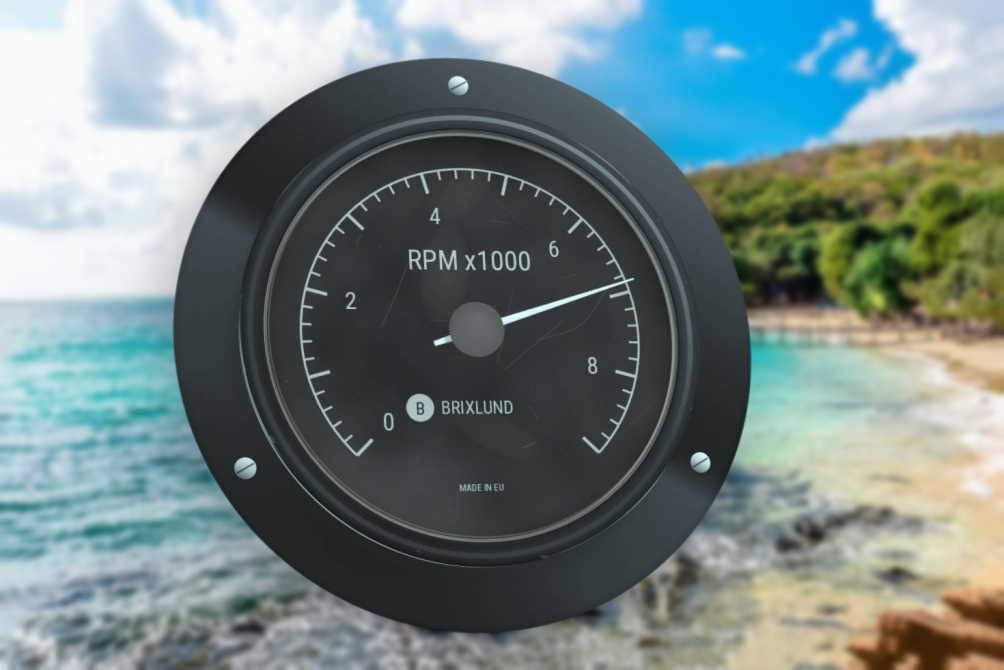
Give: 6900 rpm
